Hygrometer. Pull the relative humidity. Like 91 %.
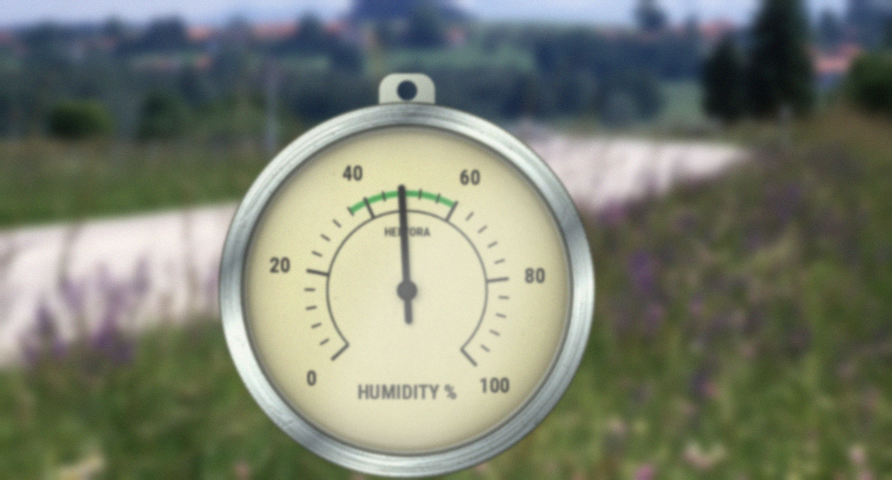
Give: 48 %
